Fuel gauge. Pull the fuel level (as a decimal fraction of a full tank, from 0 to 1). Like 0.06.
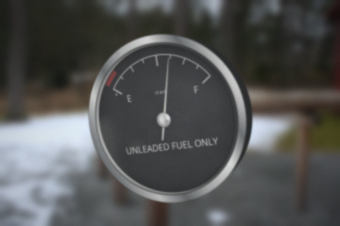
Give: 0.625
